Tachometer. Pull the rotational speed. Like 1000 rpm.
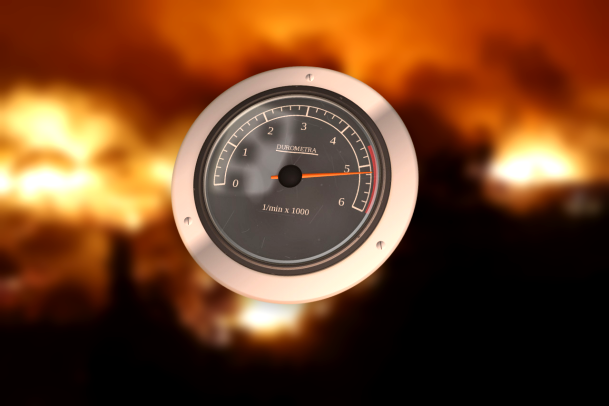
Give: 5200 rpm
